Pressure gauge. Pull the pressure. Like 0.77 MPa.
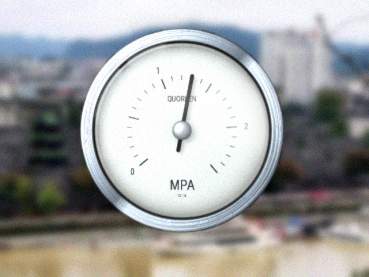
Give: 1.3 MPa
